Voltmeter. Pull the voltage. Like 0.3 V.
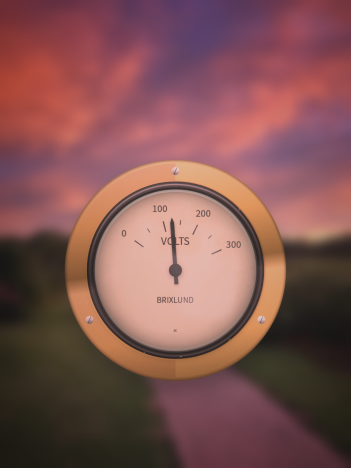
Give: 125 V
